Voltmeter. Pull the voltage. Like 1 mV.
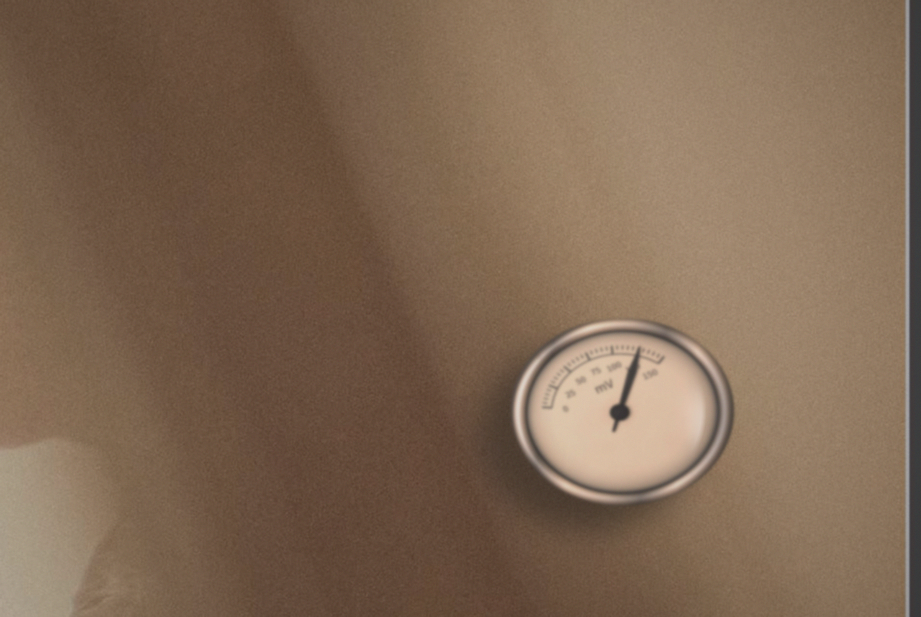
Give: 125 mV
